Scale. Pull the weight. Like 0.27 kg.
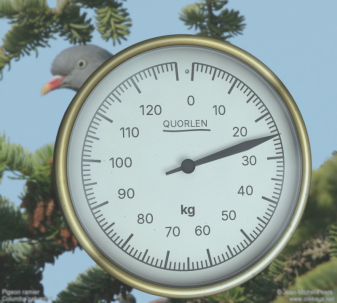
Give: 25 kg
